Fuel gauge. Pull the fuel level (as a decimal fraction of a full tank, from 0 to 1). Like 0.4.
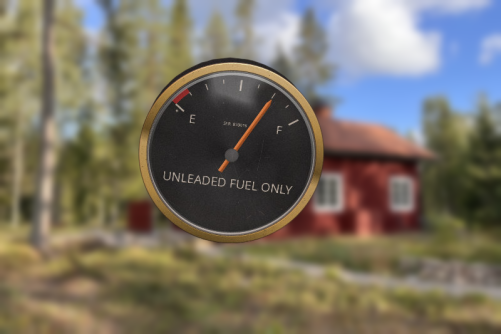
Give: 0.75
